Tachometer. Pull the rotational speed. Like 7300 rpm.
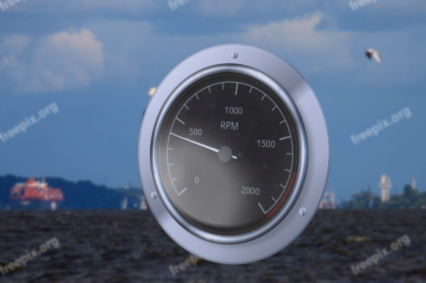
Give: 400 rpm
